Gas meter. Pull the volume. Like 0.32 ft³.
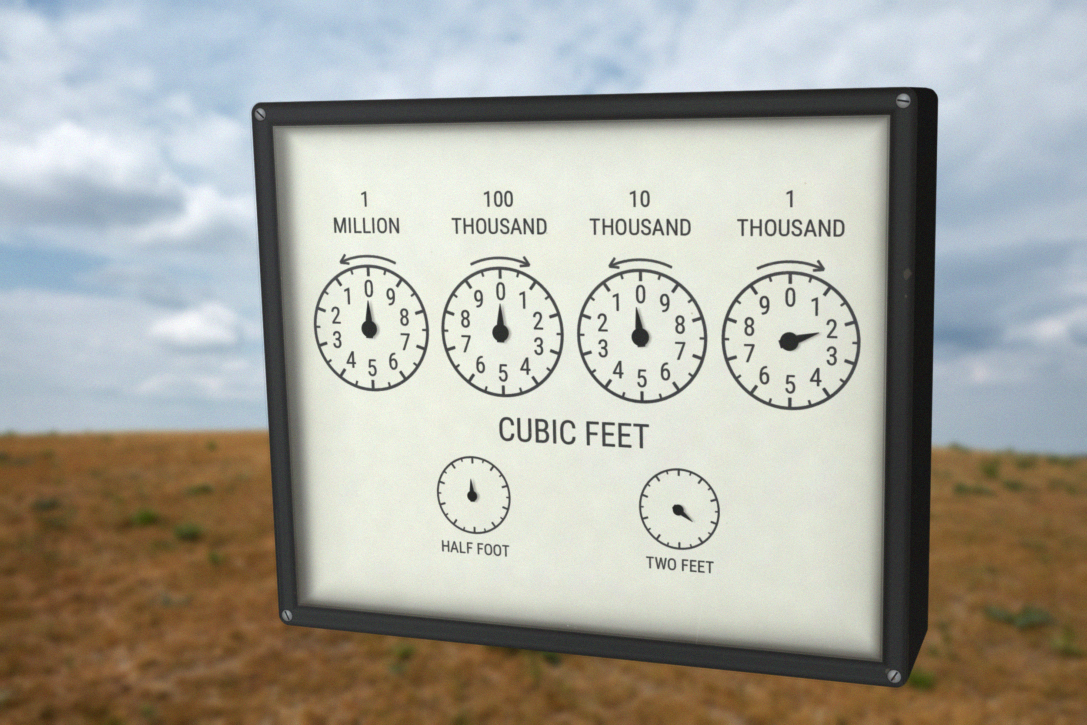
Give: 200 ft³
